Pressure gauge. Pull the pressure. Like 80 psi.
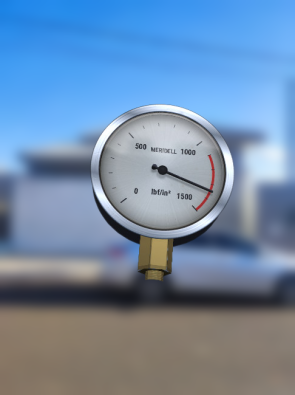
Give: 1350 psi
